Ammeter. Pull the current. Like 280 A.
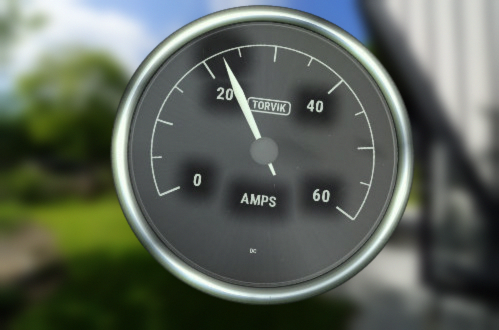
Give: 22.5 A
